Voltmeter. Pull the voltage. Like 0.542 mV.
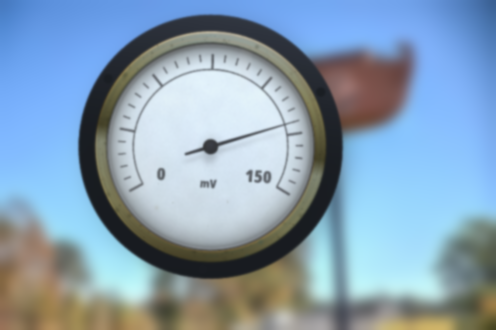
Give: 120 mV
